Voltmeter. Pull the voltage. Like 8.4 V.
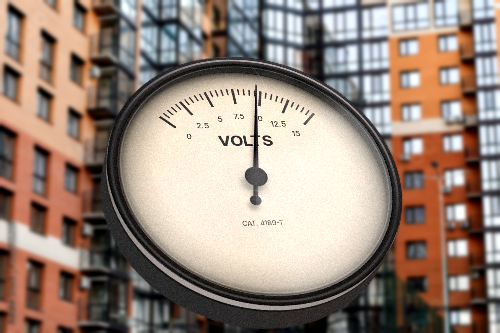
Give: 9.5 V
